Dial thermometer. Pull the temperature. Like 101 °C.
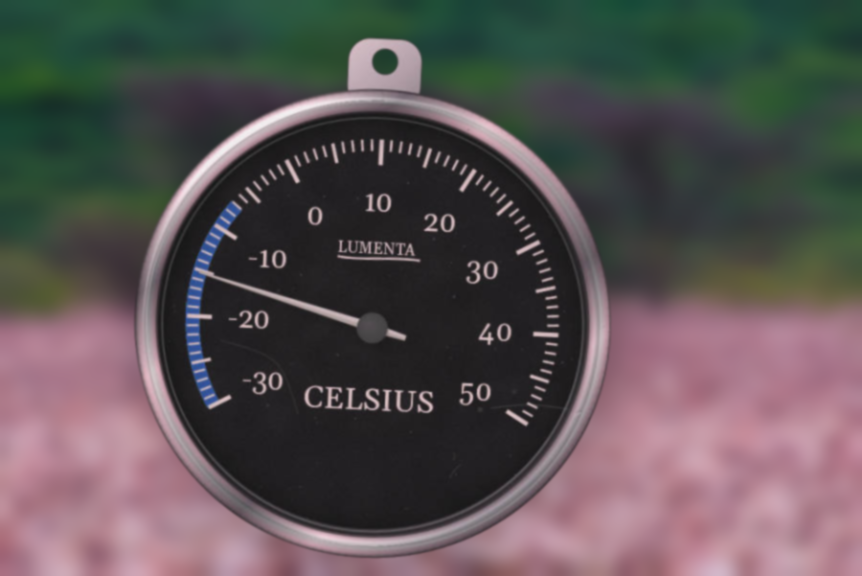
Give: -15 °C
